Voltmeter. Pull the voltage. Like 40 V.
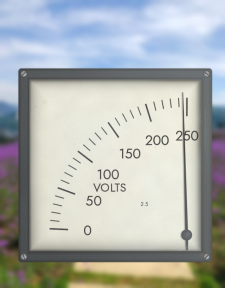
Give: 245 V
